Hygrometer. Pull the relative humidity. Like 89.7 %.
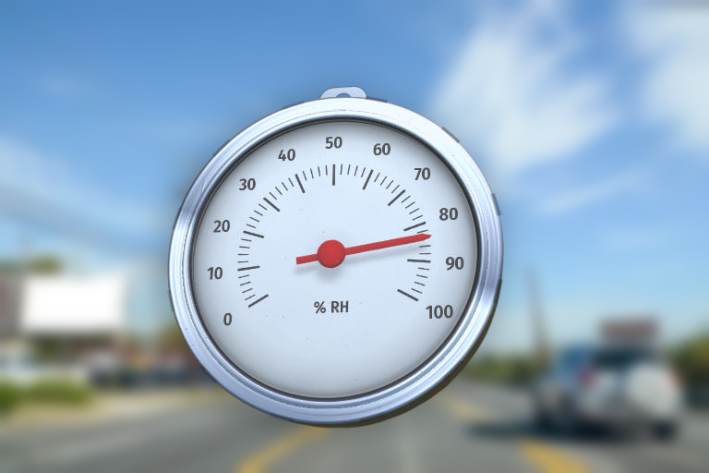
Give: 84 %
